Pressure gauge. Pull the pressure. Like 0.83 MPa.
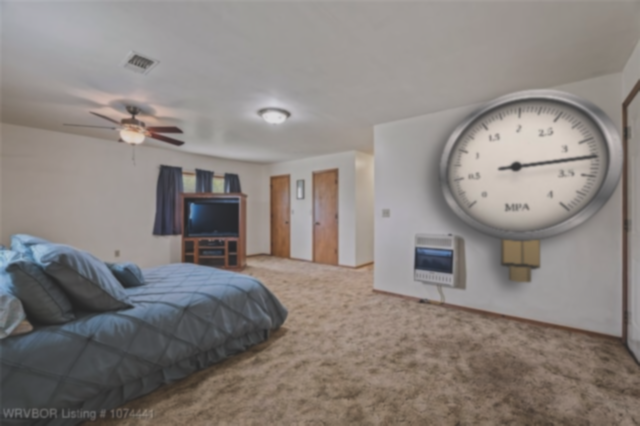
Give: 3.25 MPa
